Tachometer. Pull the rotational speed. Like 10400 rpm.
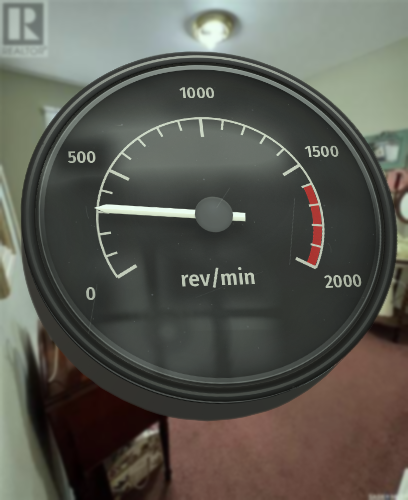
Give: 300 rpm
